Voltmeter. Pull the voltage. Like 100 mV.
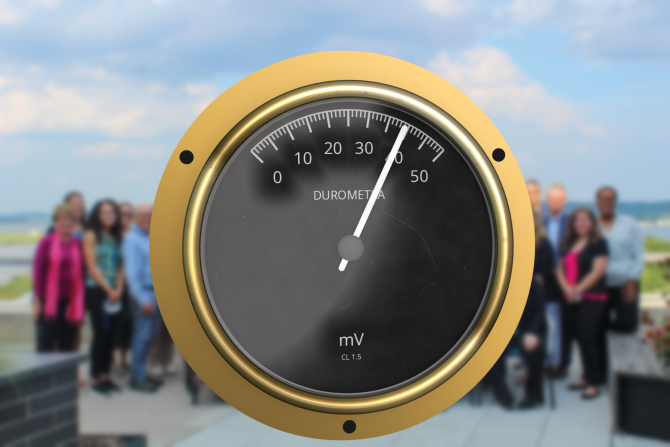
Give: 39 mV
